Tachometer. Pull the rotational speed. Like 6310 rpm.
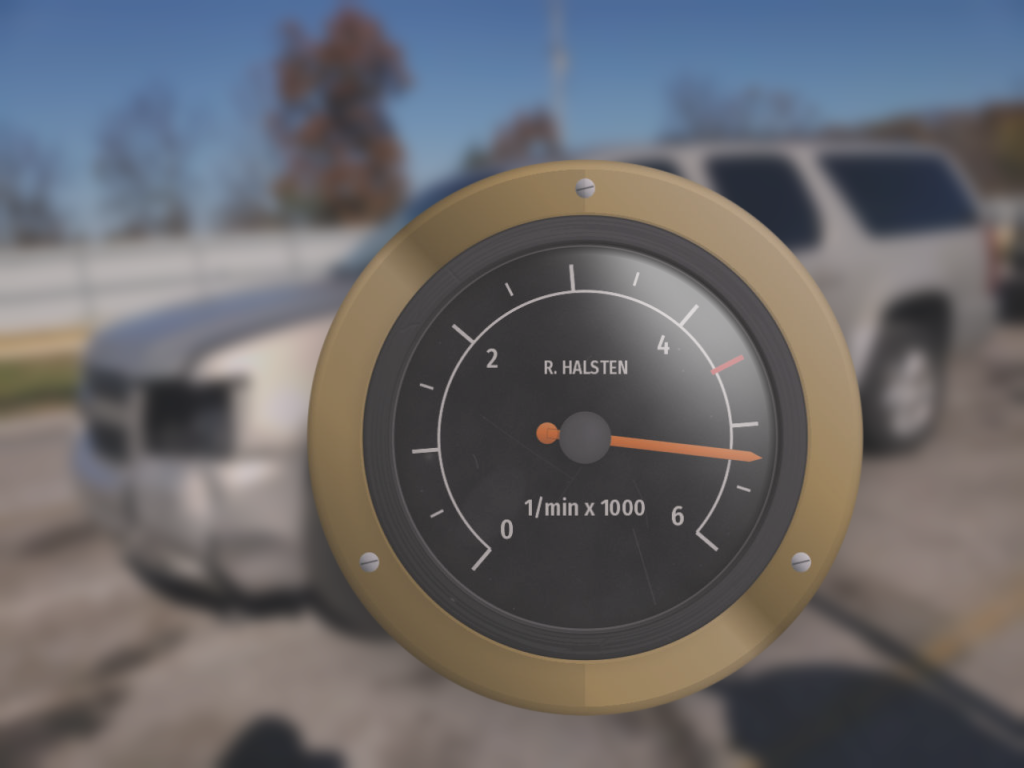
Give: 5250 rpm
